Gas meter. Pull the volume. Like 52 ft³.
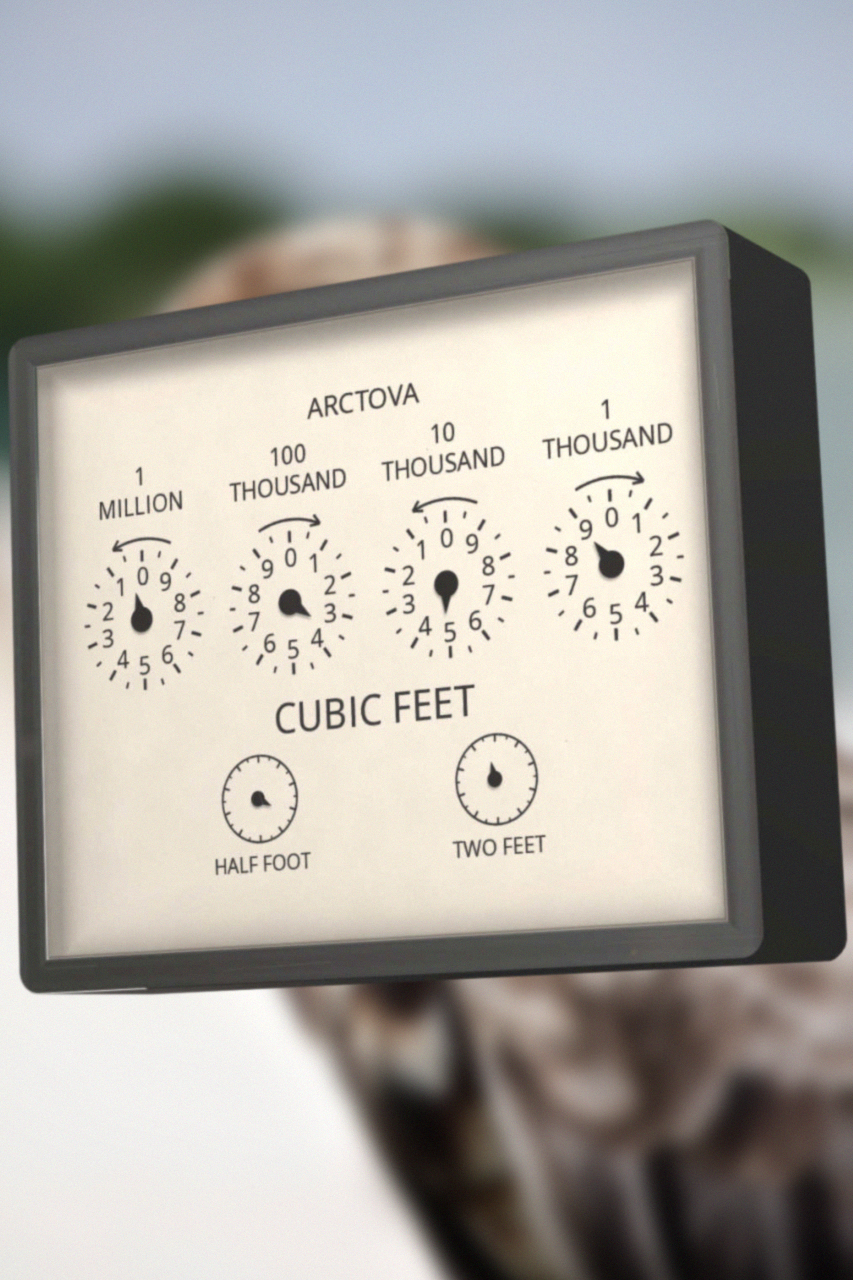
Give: 34900 ft³
